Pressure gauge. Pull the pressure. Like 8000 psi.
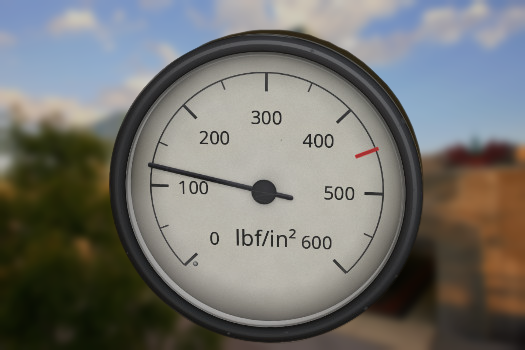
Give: 125 psi
